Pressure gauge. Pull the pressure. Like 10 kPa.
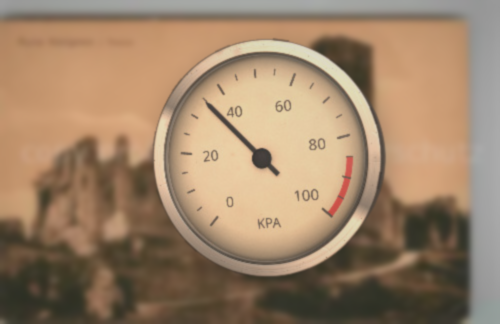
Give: 35 kPa
